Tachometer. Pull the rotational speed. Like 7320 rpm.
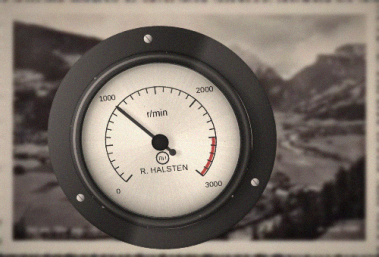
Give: 1000 rpm
